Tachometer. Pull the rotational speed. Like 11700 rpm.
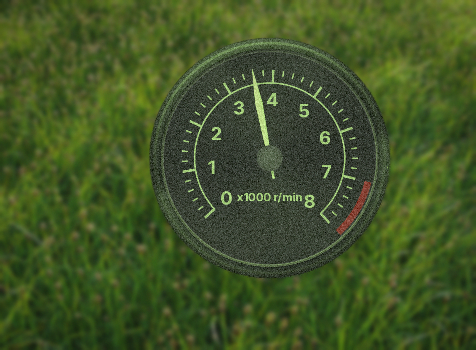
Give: 3600 rpm
